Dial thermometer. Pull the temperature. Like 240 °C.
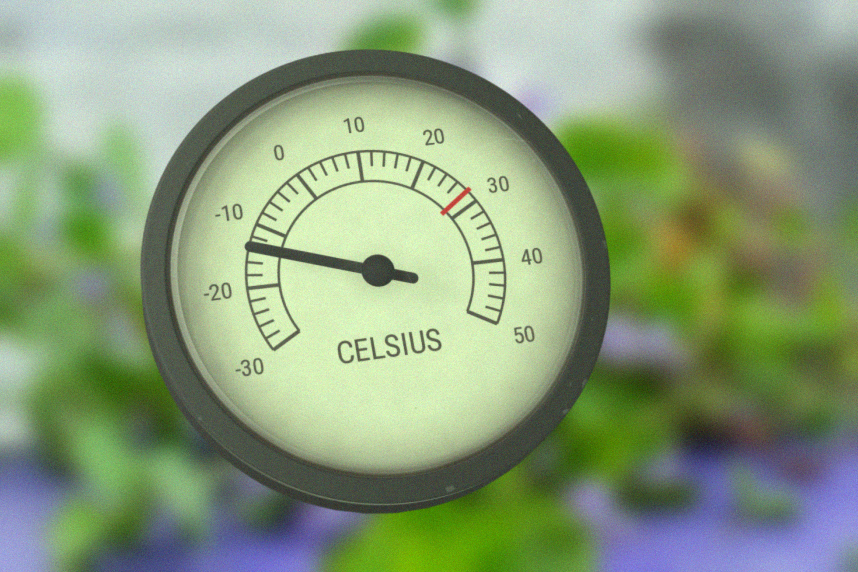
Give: -14 °C
